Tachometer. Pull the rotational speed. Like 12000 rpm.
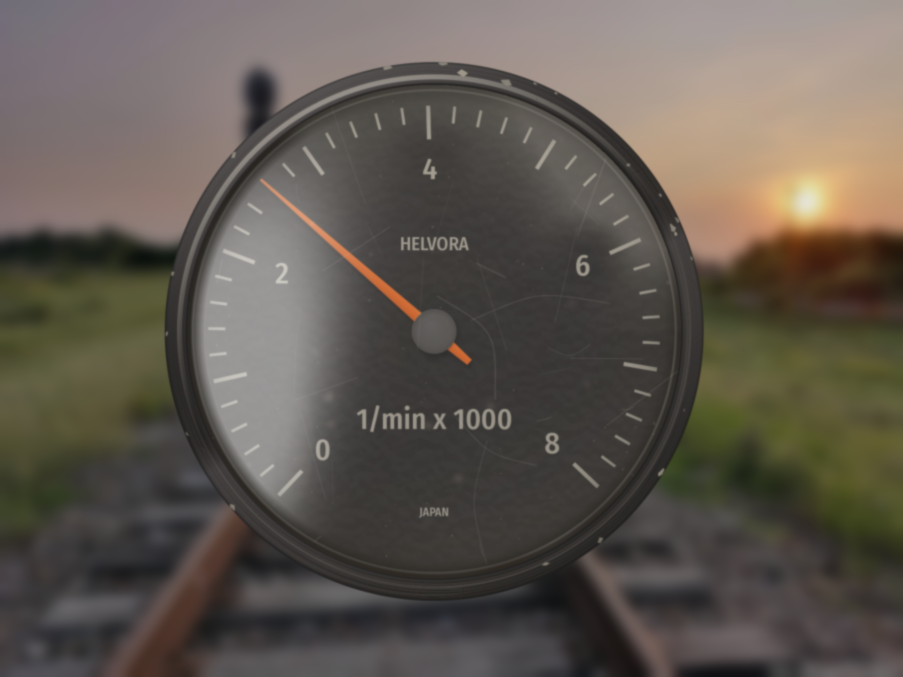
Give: 2600 rpm
